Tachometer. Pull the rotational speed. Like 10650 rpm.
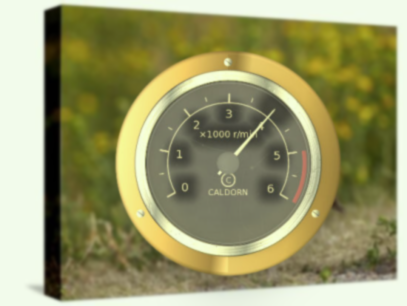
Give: 4000 rpm
